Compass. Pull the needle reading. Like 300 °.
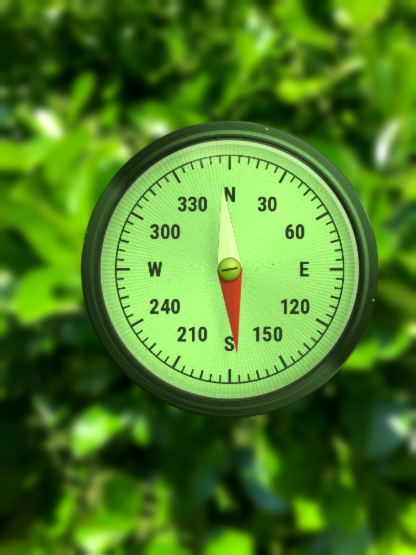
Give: 175 °
